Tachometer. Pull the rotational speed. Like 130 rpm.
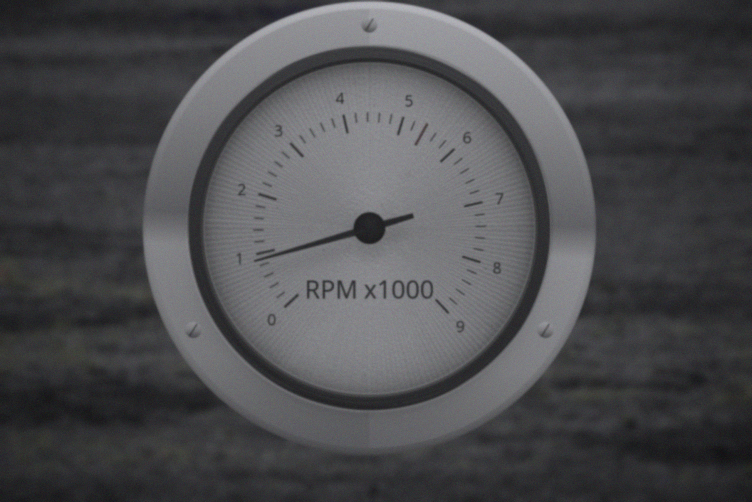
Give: 900 rpm
